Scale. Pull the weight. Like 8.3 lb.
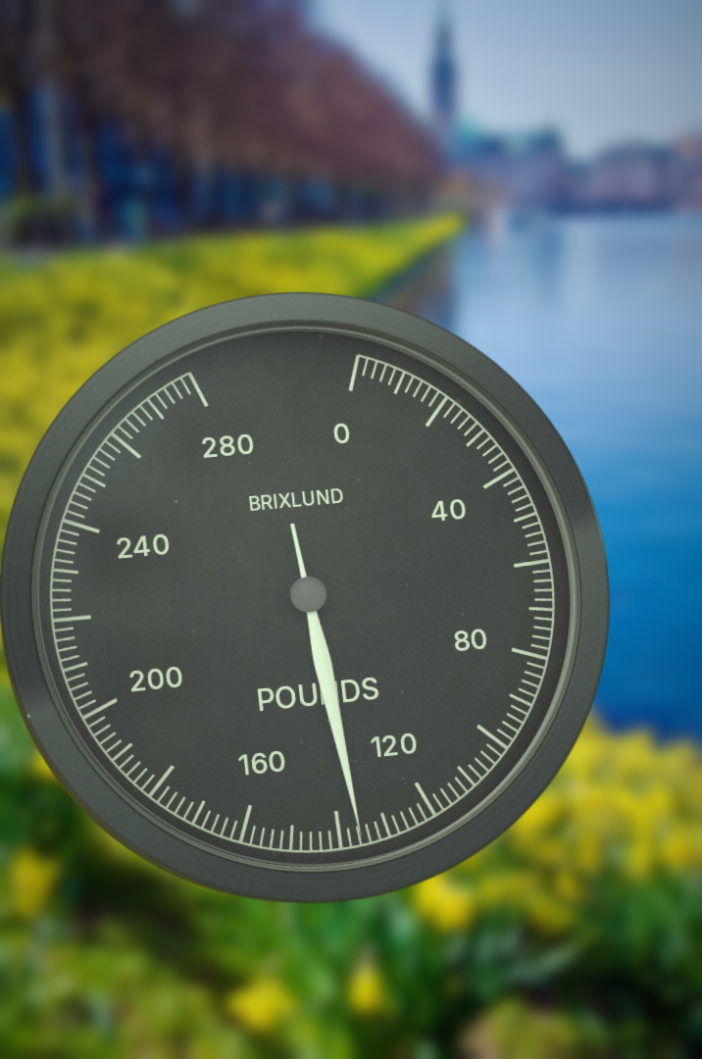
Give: 136 lb
